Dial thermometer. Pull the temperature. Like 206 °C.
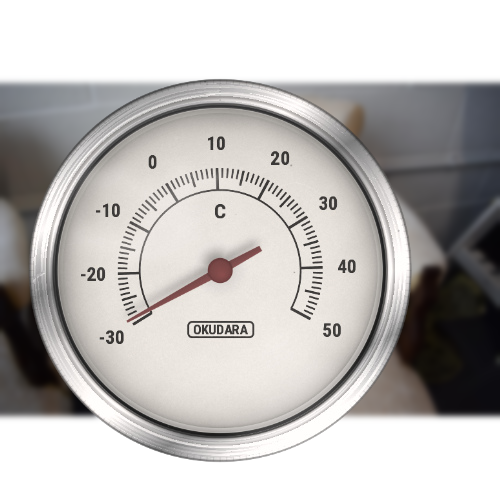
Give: -29 °C
